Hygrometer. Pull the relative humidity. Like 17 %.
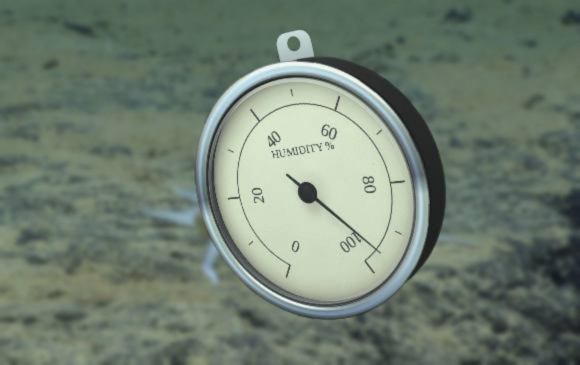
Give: 95 %
